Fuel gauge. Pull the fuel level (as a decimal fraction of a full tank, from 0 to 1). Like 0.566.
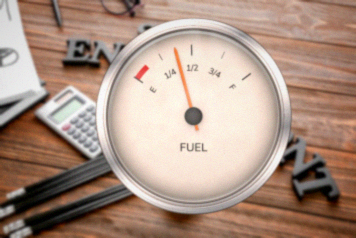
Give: 0.375
